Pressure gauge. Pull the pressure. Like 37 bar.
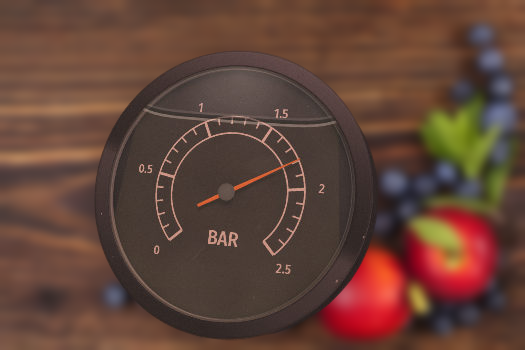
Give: 1.8 bar
